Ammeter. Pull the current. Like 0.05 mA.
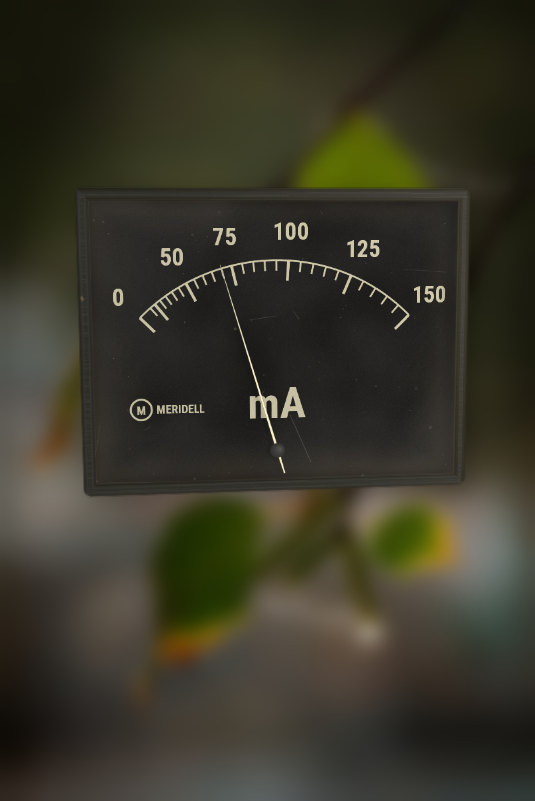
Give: 70 mA
